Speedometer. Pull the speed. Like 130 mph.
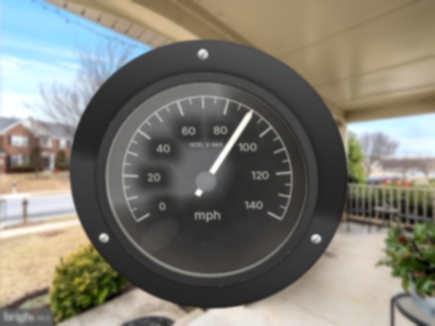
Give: 90 mph
